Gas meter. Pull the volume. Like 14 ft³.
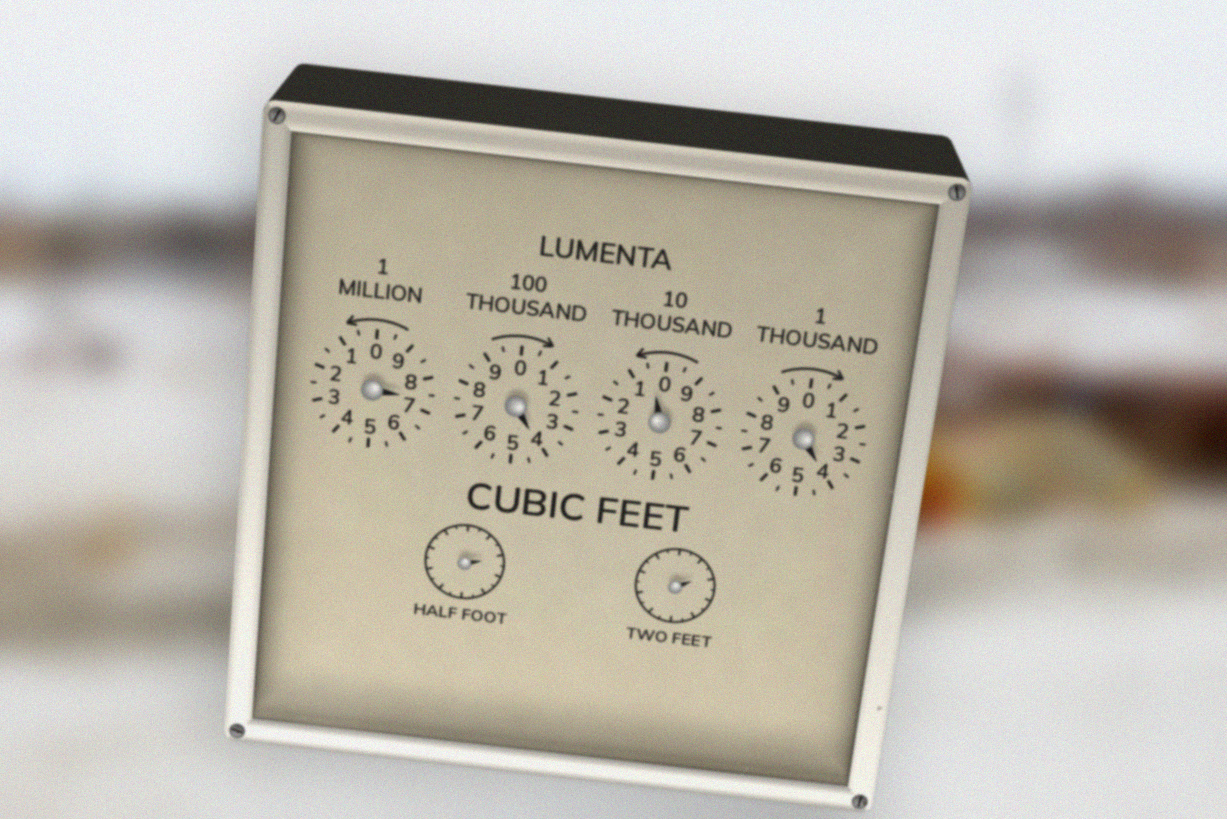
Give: 740400 ft³
